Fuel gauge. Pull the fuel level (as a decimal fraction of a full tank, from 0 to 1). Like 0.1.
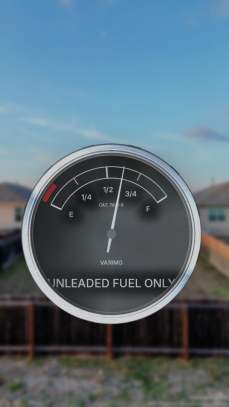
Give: 0.625
